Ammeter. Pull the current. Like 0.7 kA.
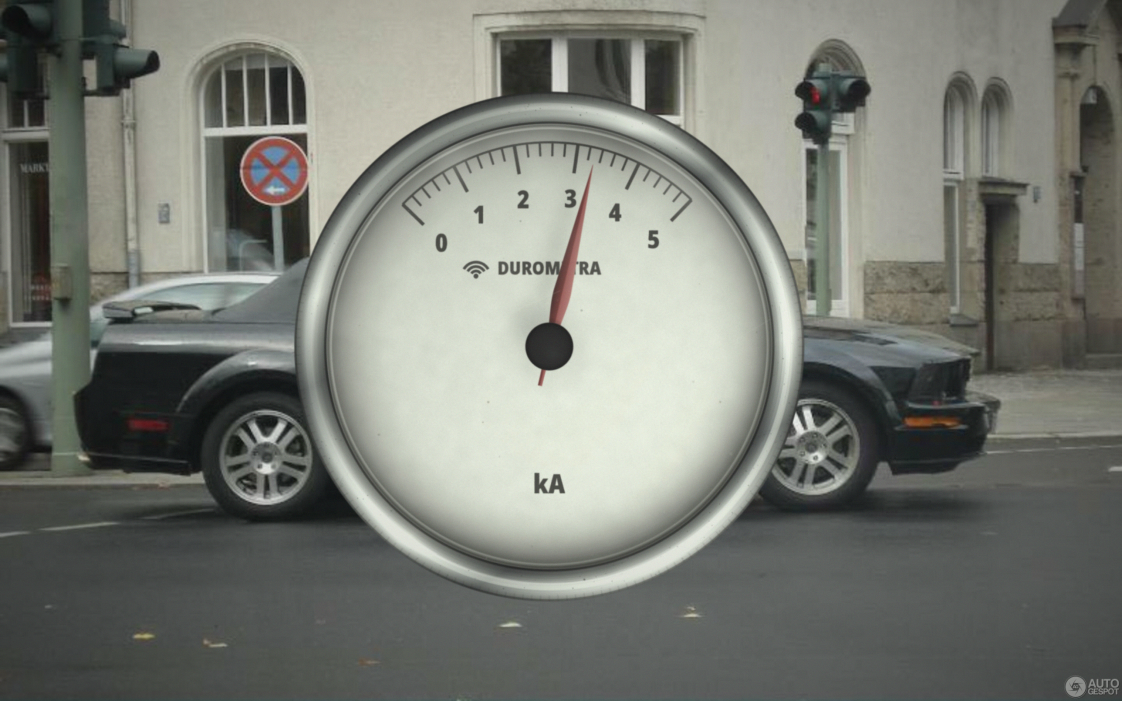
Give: 3.3 kA
